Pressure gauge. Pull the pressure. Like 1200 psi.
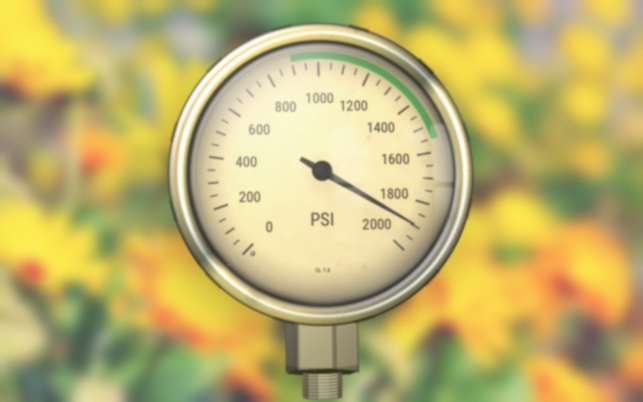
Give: 1900 psi
